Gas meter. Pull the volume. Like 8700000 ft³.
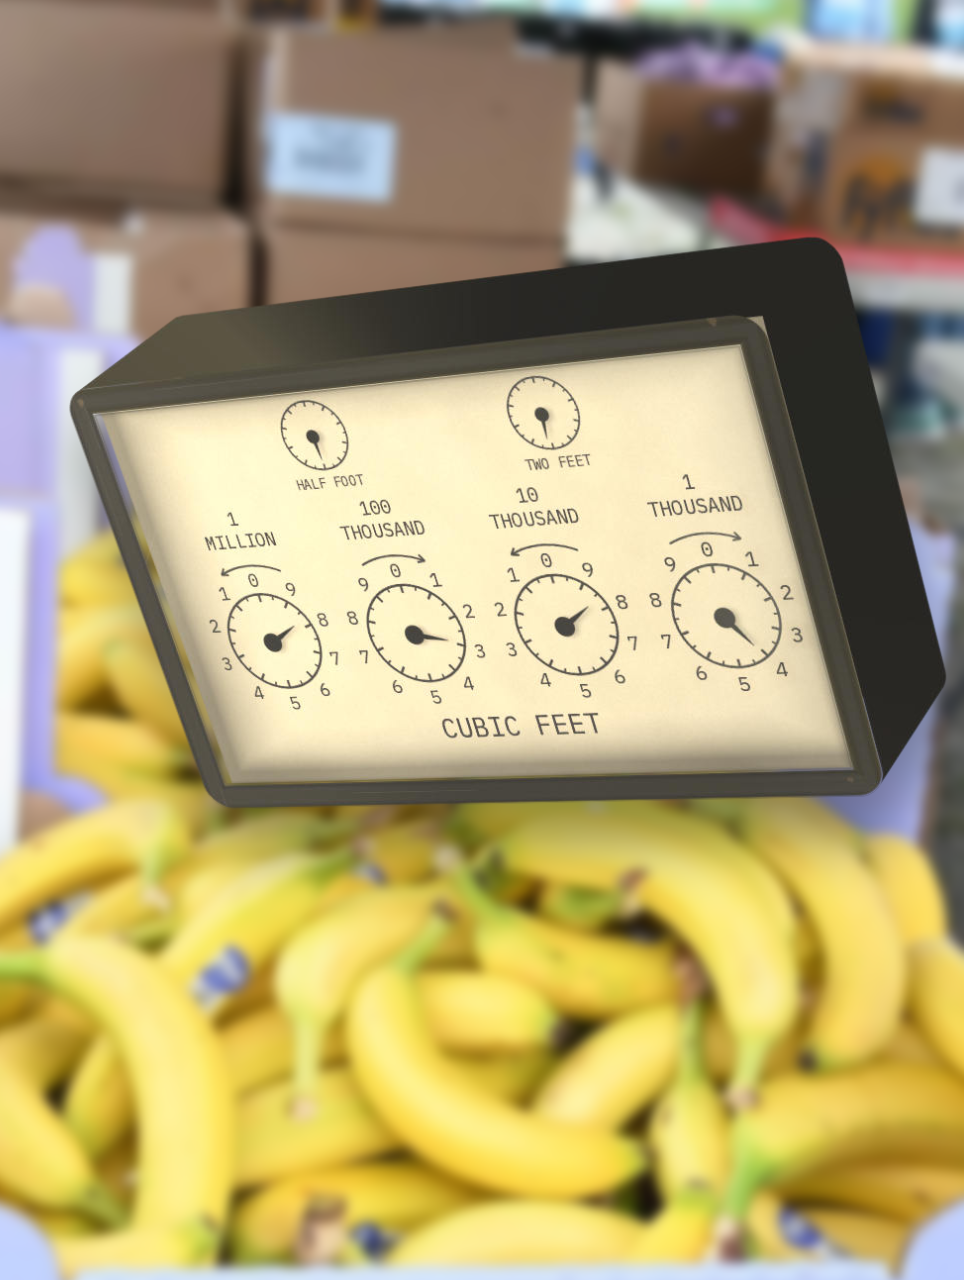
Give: 828400 ft³
